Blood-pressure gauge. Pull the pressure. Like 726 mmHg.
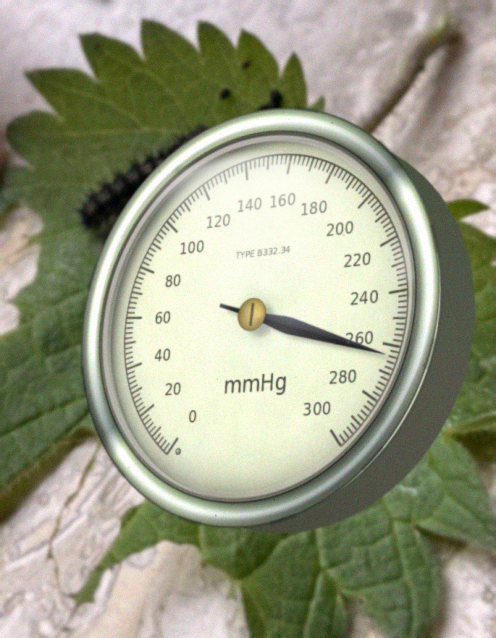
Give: 264 mmHg
